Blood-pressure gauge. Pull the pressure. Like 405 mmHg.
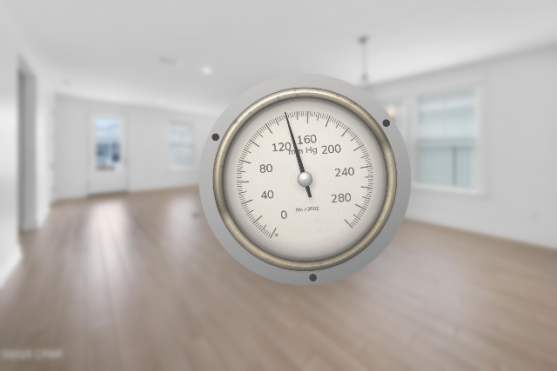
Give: 140 mmHg
